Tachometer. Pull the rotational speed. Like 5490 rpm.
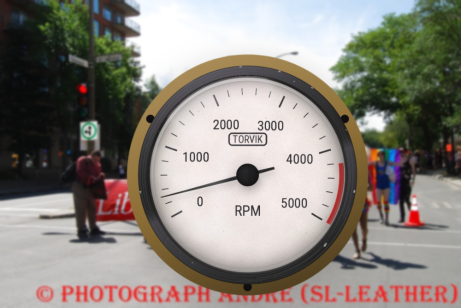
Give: 300 rpm
